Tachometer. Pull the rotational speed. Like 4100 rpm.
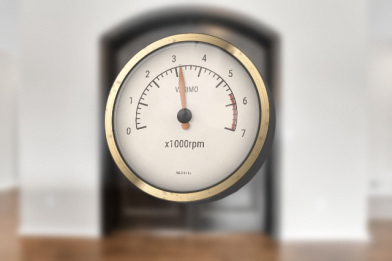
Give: 3200 rpm
